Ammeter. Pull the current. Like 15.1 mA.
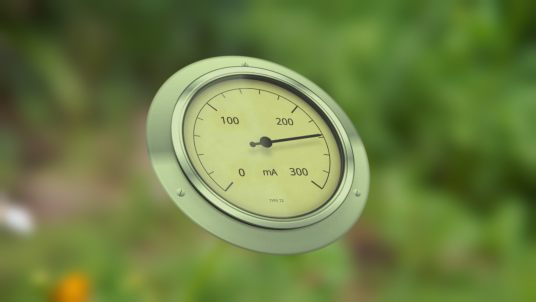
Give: 240 mA
